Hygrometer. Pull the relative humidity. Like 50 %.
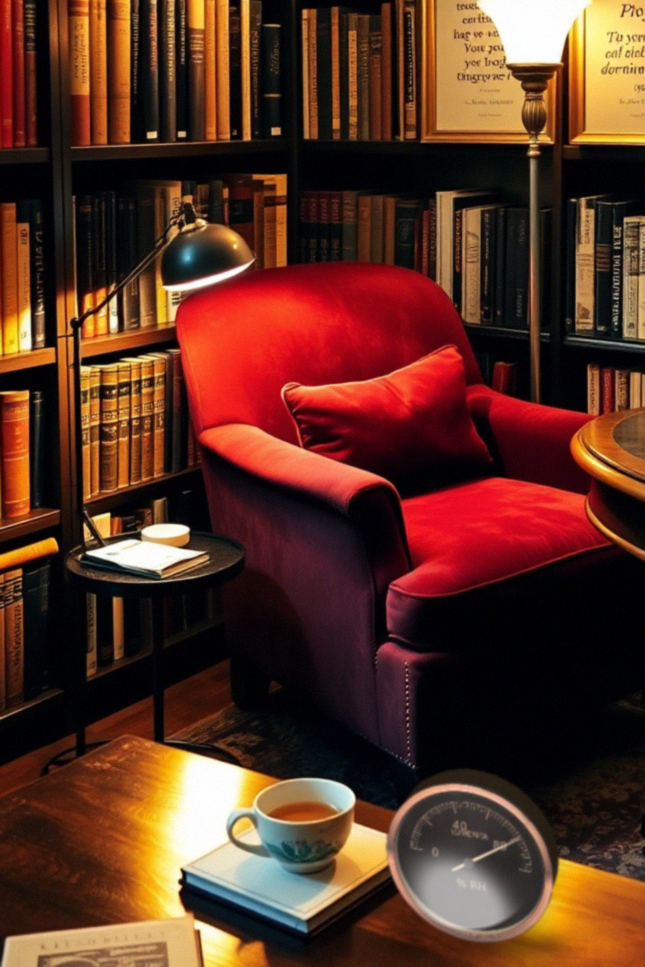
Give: 80 %
